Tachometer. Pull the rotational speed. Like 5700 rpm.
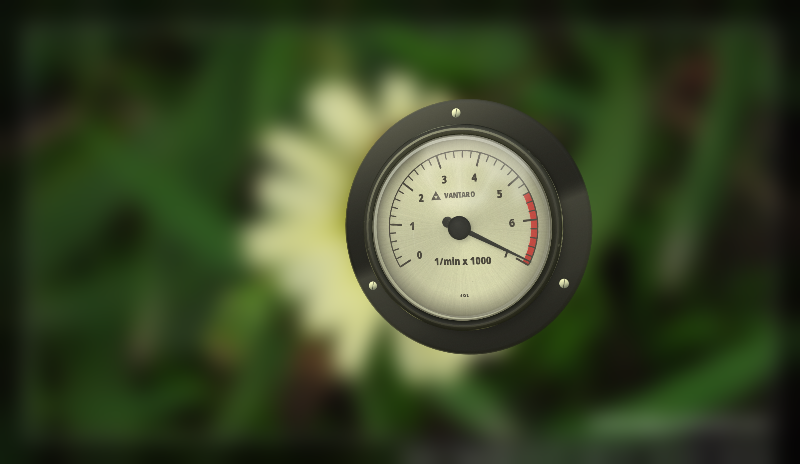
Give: 6900 rpm
